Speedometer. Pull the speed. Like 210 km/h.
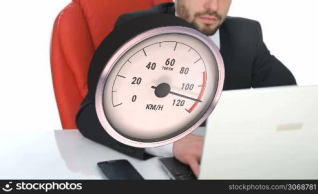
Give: 110 km/h
